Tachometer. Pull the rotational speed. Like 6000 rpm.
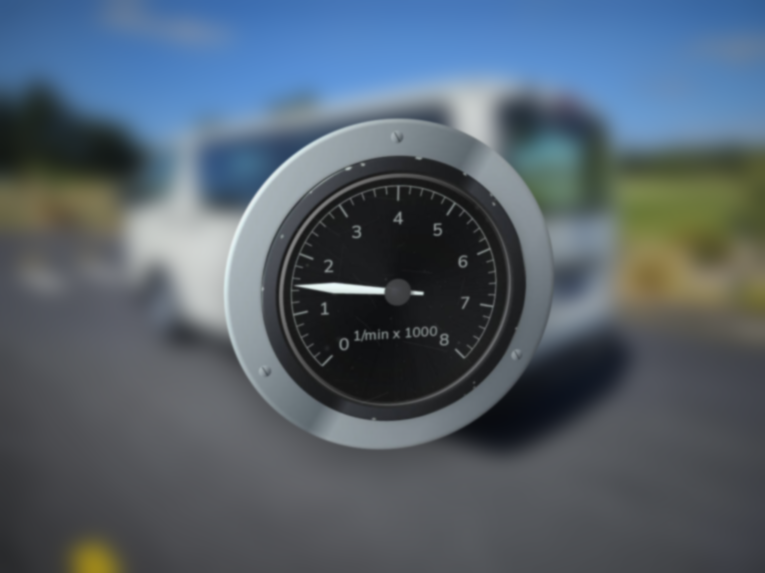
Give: 1500 rpm
